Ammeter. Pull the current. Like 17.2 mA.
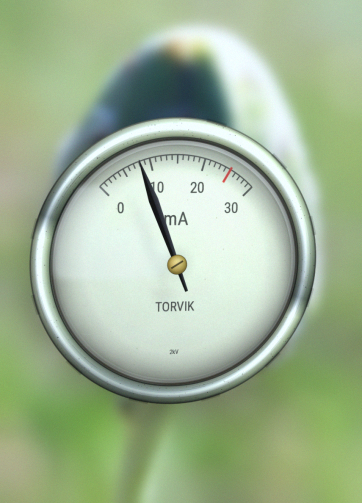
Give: 8 mA
